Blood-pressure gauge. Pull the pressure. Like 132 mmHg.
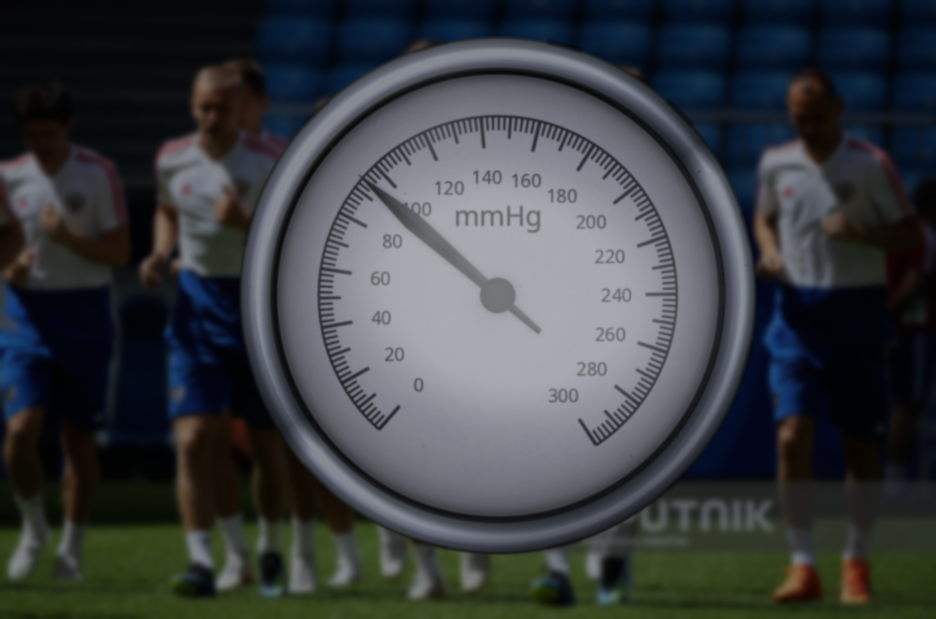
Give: 94 mmHg
